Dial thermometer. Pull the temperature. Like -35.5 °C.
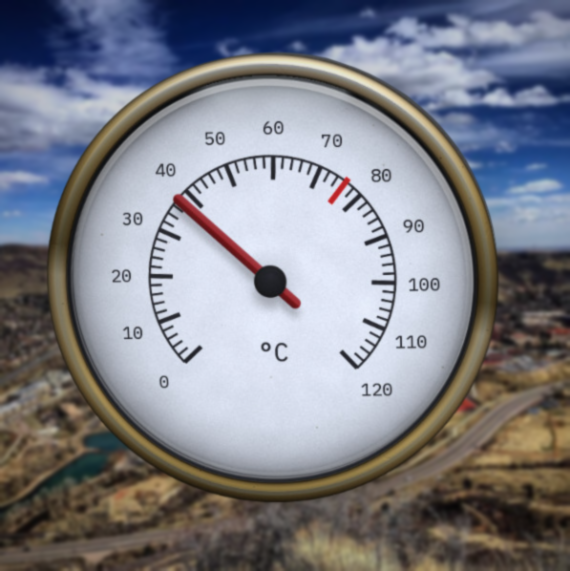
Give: 38 °C
